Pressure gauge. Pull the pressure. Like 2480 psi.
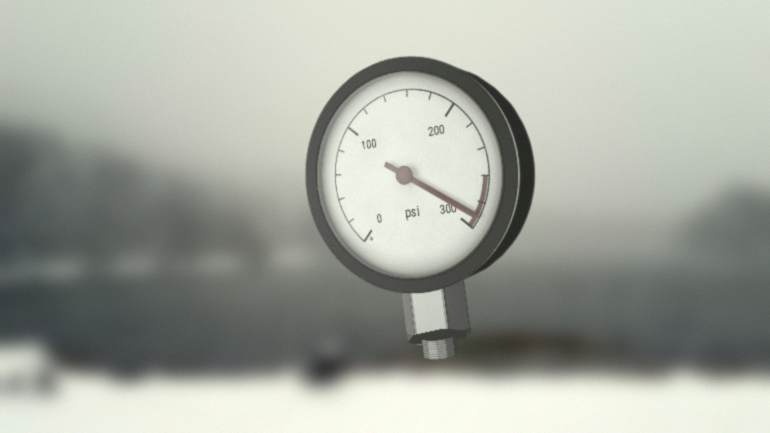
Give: 290 psi
